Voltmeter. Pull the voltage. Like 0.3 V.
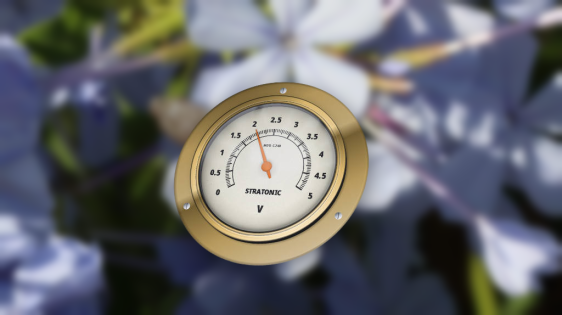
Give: 2 V
